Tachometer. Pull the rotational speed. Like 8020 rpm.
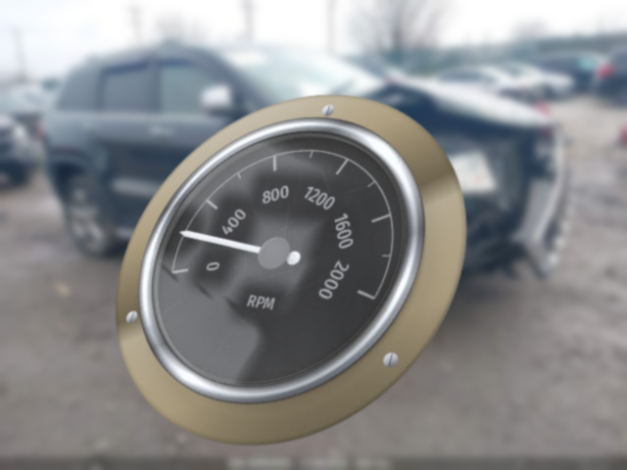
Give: 200 rpm
